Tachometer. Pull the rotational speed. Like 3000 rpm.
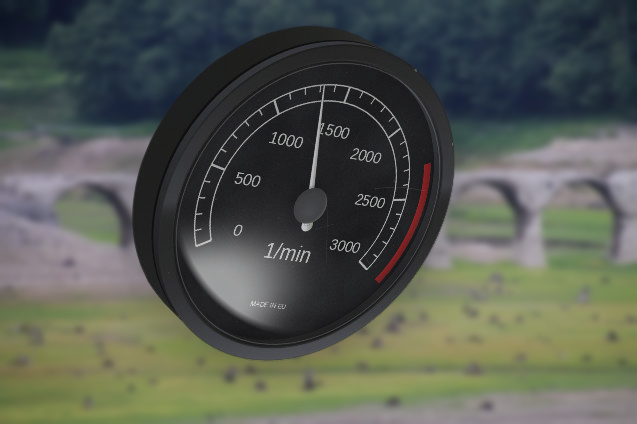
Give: 1300 rpm
